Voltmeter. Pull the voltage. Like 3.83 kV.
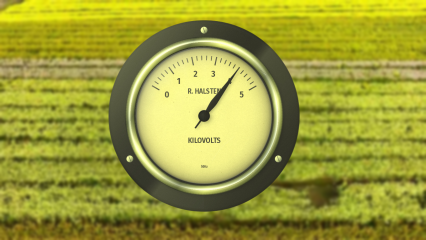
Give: 4 kV
